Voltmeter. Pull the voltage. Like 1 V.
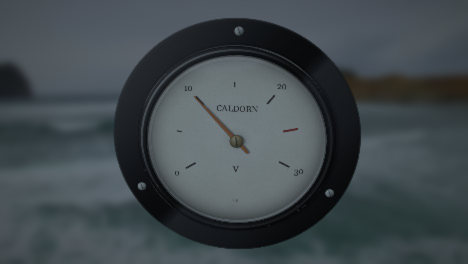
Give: 10 V
